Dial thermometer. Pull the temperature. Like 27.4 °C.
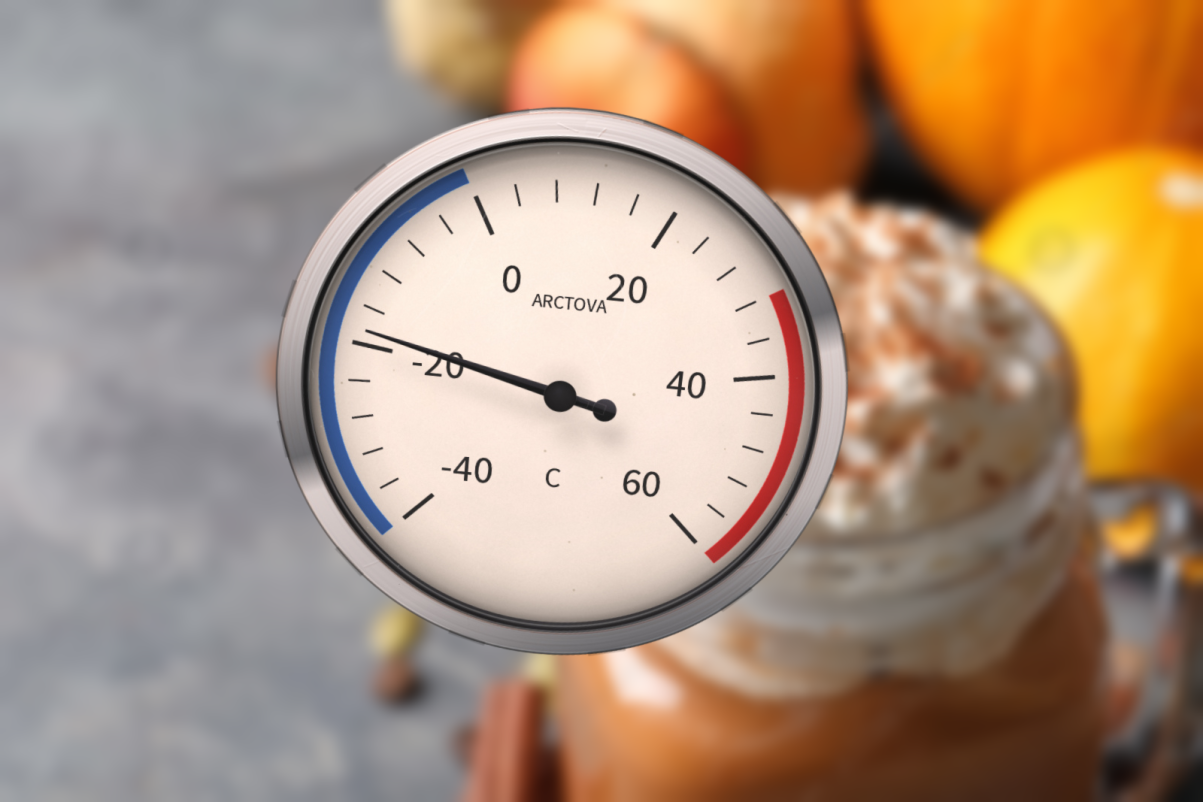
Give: -18 °C
